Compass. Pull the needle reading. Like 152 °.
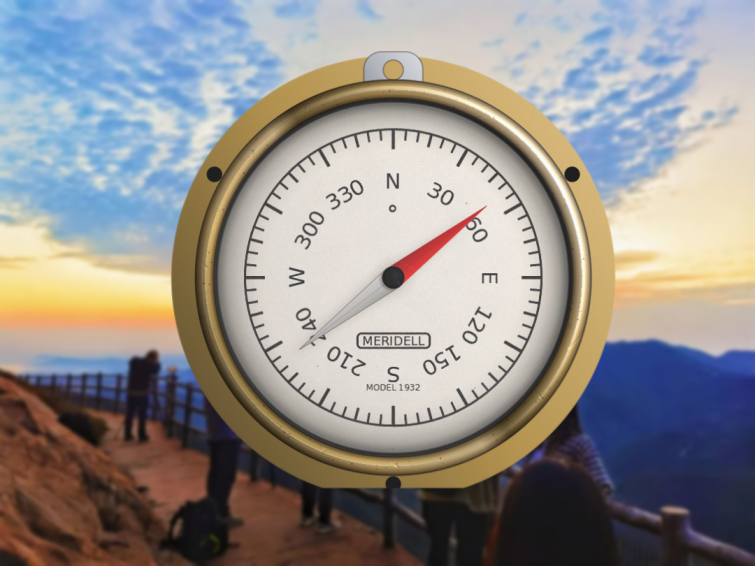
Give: 52.5 °
